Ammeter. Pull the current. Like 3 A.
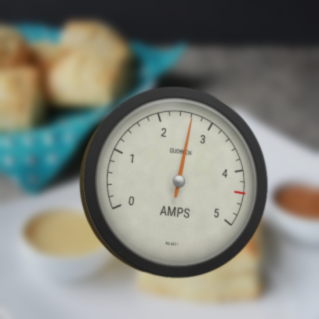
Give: 2.6 A
